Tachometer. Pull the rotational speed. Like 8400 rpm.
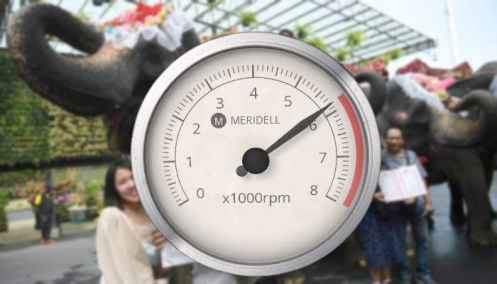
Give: 5800 rpm
